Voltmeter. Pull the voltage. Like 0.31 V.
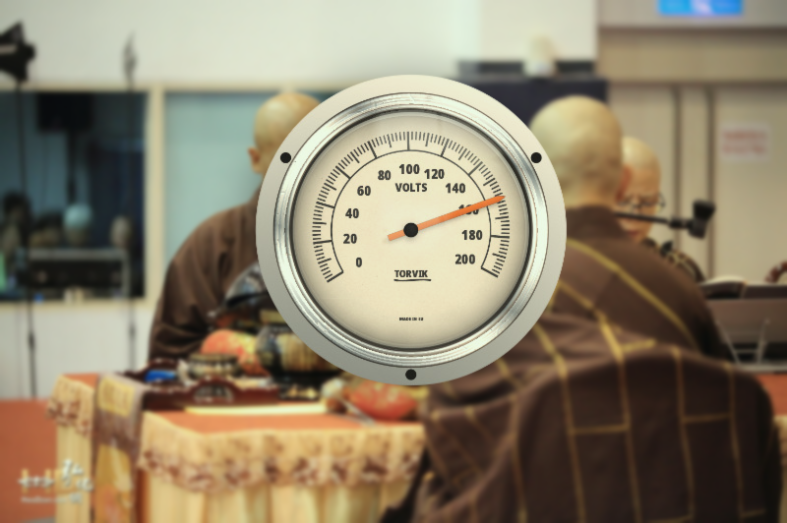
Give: 160 V
